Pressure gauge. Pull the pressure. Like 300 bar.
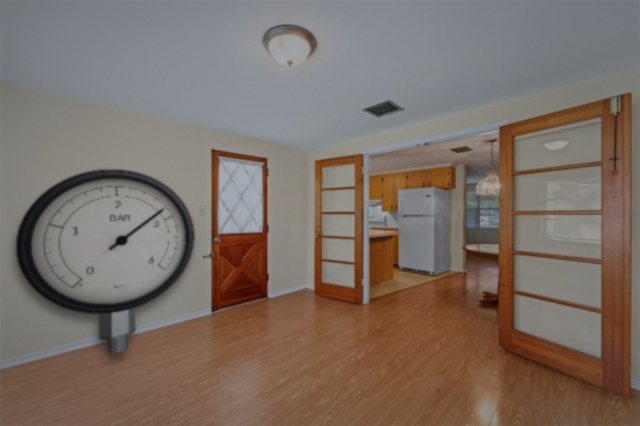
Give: 2.8 bar
